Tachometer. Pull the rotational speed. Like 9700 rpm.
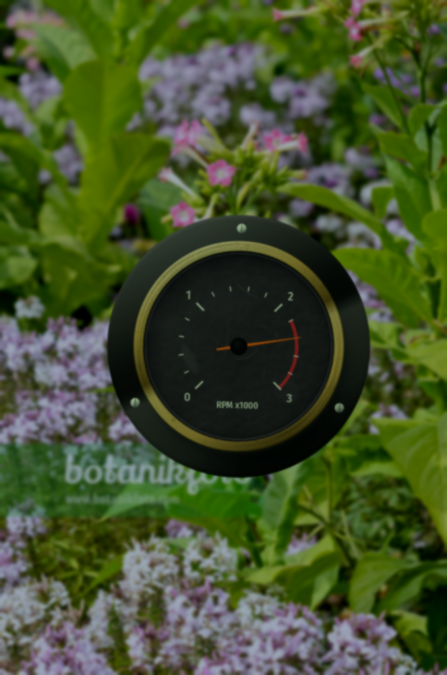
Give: 2400 rpm
